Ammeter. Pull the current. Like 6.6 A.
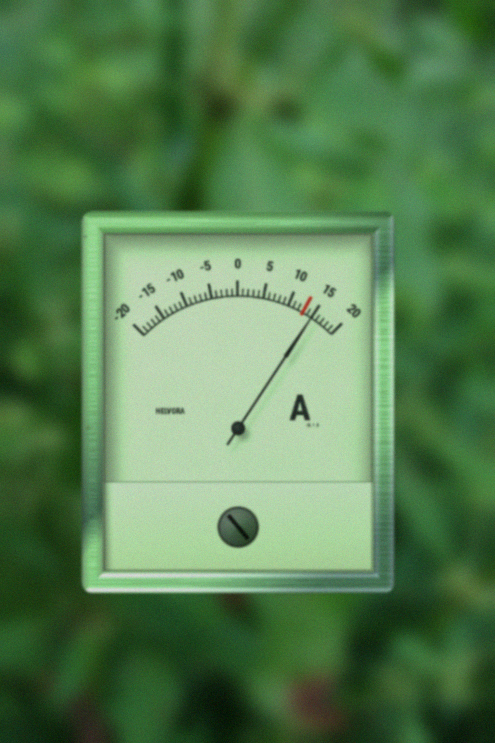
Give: 15 A
